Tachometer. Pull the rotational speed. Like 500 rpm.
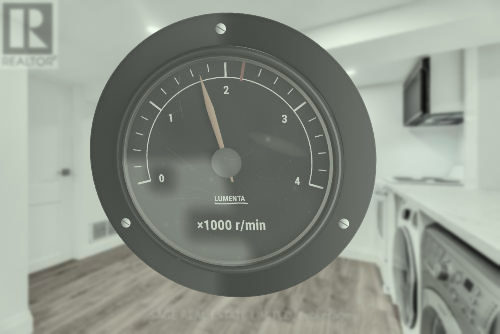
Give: 1700 rpm
